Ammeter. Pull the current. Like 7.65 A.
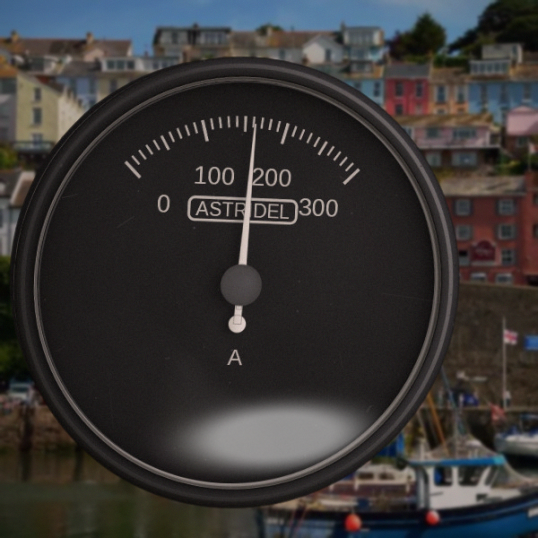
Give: 160 A
